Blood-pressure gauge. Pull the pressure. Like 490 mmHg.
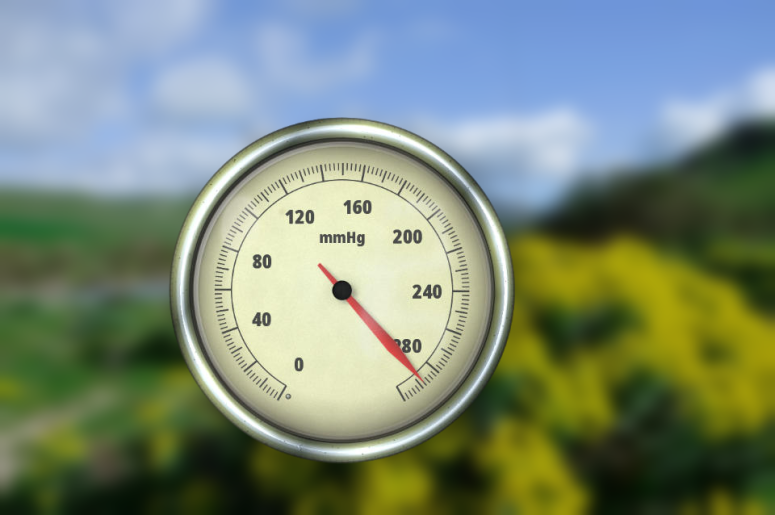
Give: 288 mmHg
